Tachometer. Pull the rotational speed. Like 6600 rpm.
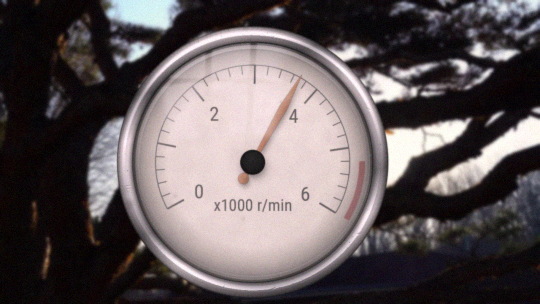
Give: 3700 rpm
